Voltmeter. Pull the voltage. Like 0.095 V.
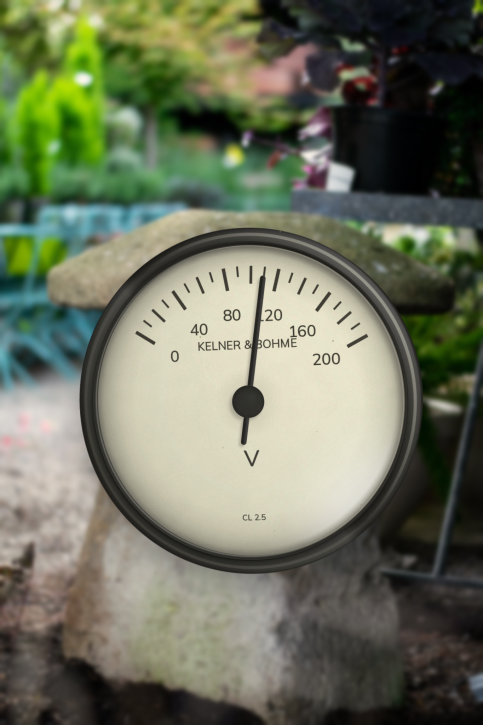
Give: 110 V
